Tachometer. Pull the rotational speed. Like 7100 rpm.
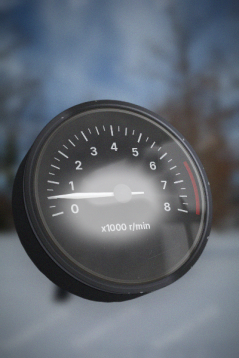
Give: 500 rpm
